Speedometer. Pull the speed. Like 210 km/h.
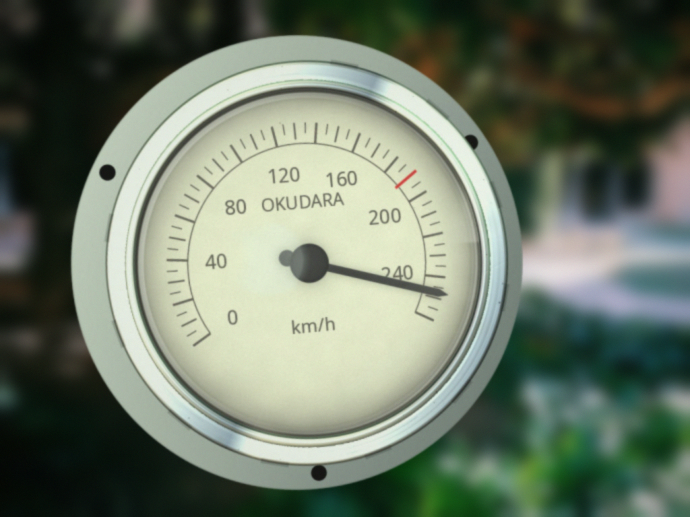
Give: 247.5 km/h
